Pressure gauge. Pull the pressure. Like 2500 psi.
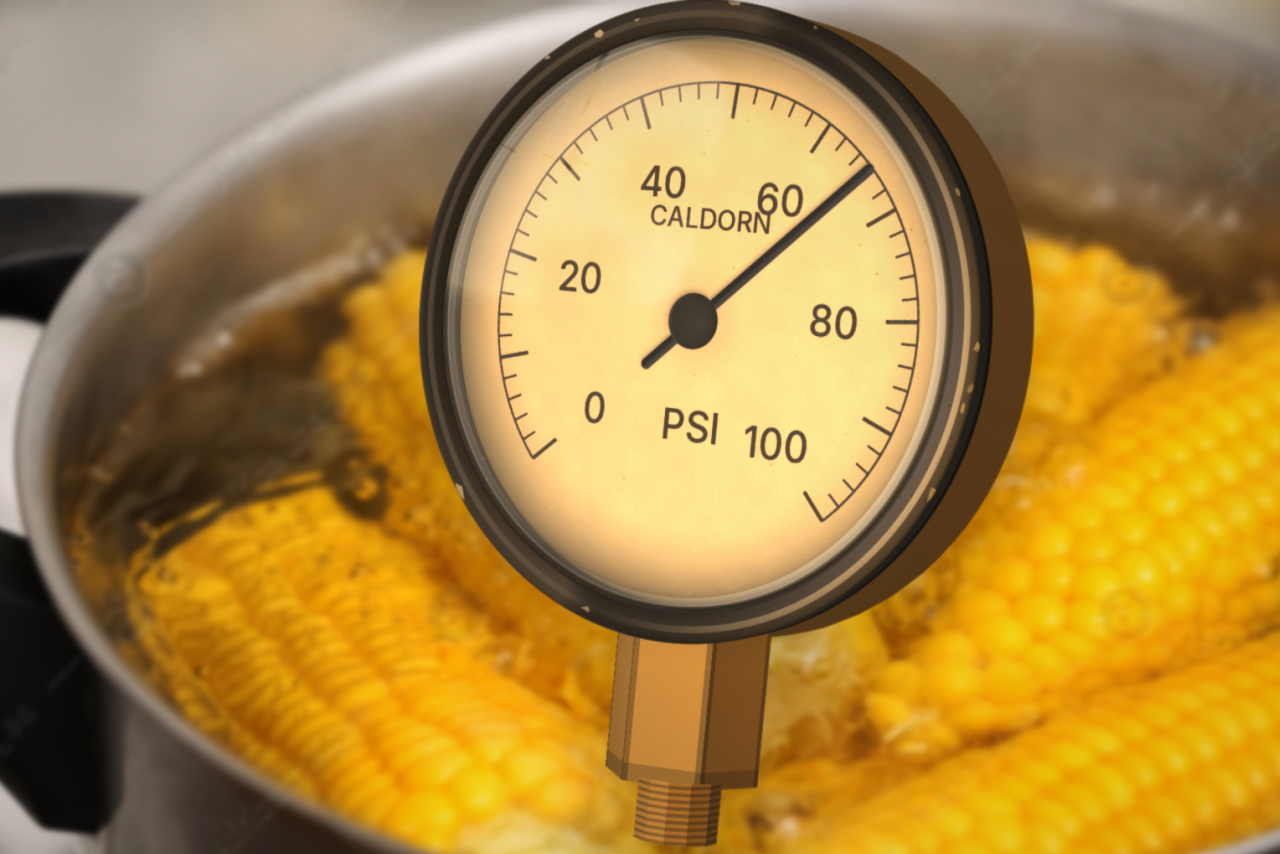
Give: 66 psi
